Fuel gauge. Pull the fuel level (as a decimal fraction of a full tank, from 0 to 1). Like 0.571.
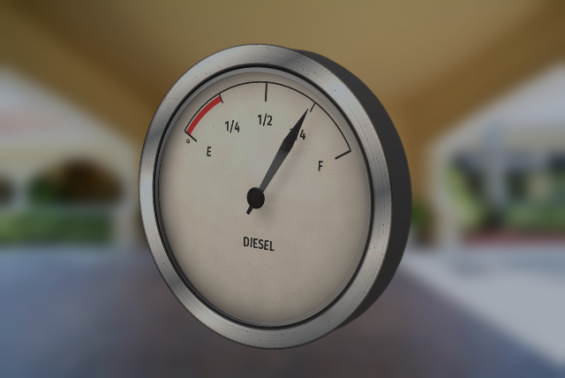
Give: 0.75
